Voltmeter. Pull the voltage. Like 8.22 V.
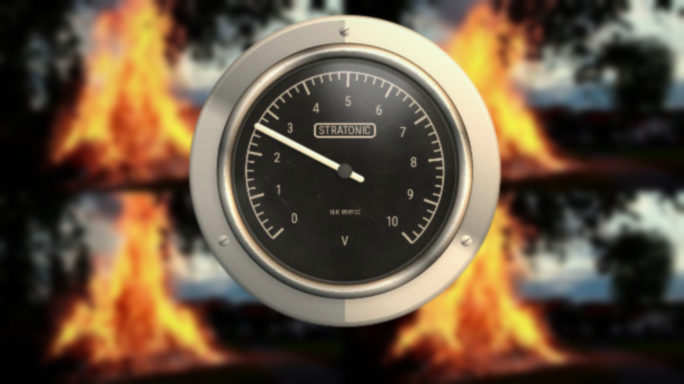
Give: 2.6 V
